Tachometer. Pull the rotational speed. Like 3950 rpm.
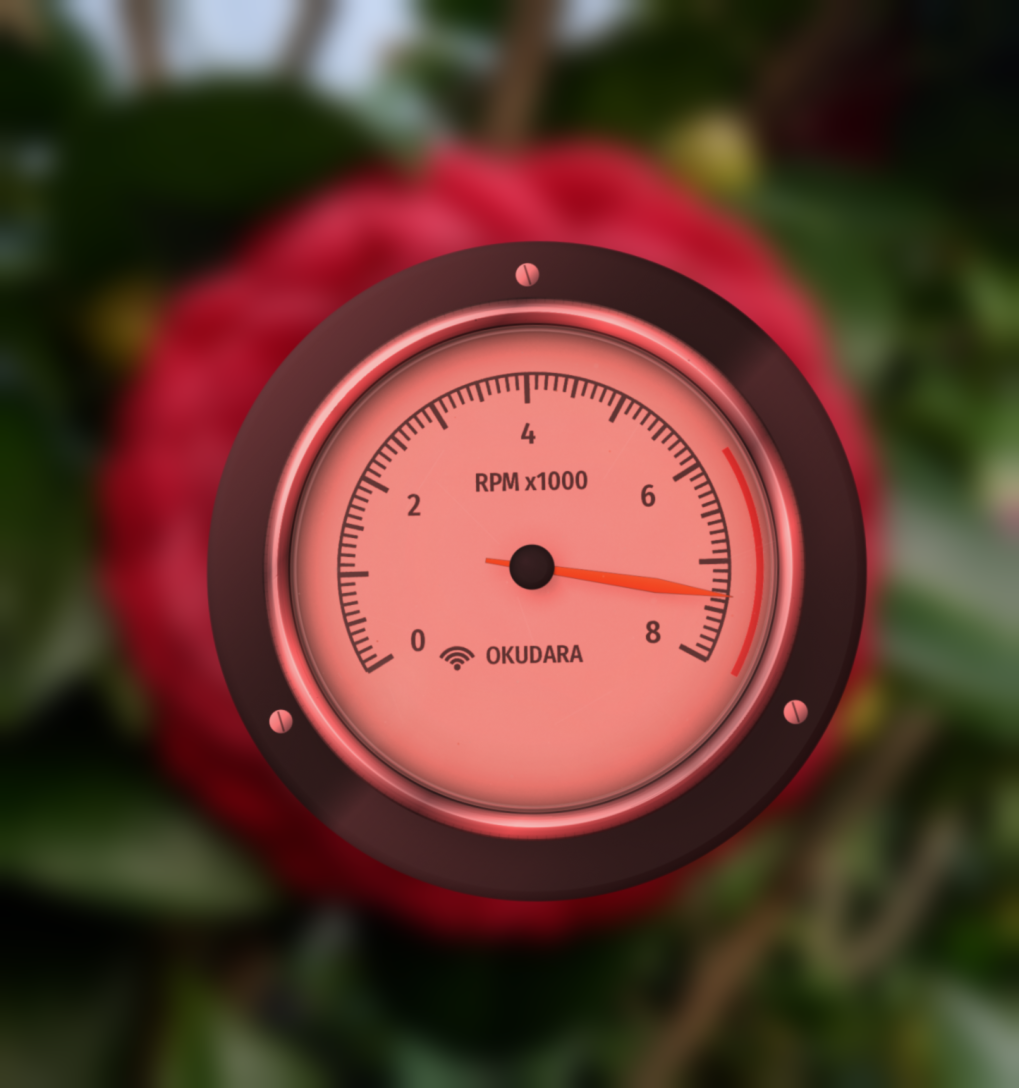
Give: 7350 rpm
